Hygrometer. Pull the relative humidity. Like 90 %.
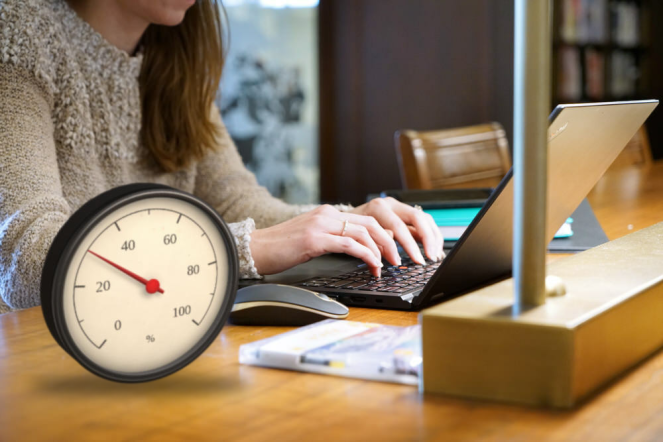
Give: 30 %
